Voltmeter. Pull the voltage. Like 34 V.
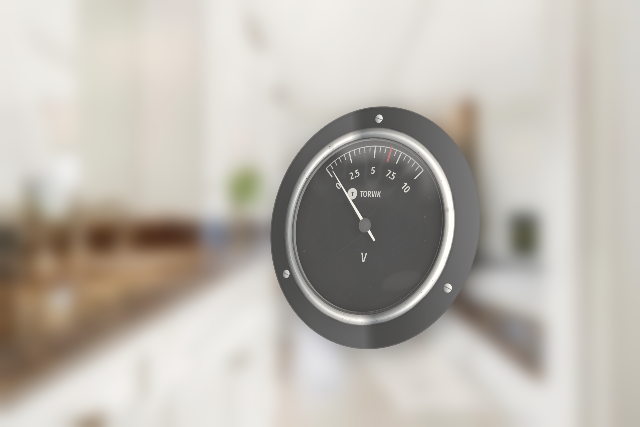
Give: 0.5 V
